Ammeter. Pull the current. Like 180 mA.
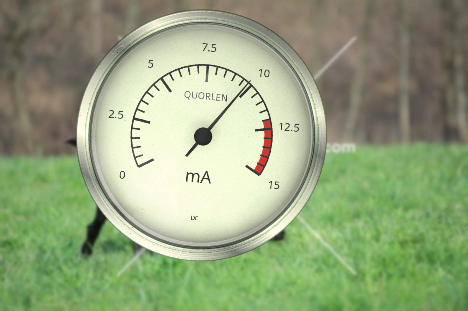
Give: 9.75 mA
